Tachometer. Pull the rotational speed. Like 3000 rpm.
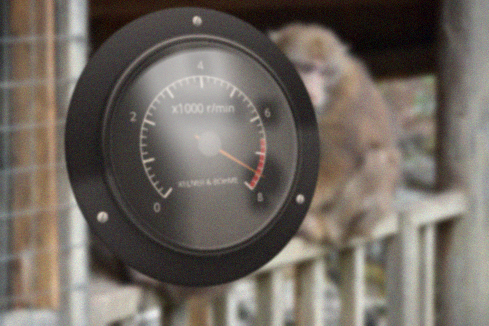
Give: 7600 rpm
